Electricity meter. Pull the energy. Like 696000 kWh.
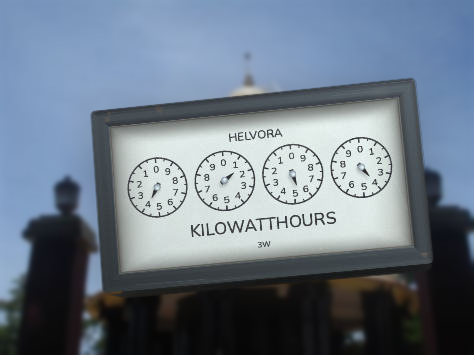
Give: 4154 kWh
